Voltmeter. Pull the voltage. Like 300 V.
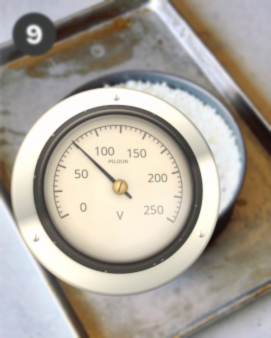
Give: 75 V
